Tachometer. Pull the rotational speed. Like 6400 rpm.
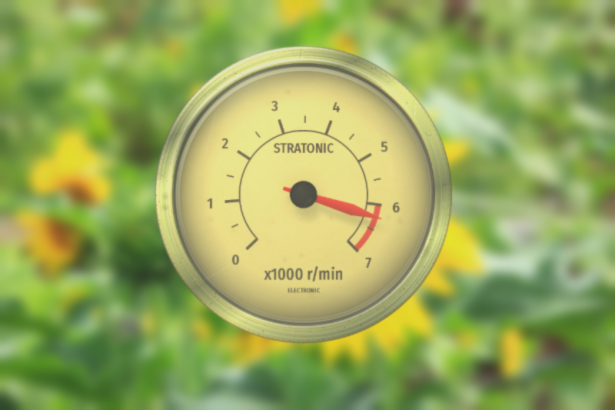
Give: 6250 rpm
